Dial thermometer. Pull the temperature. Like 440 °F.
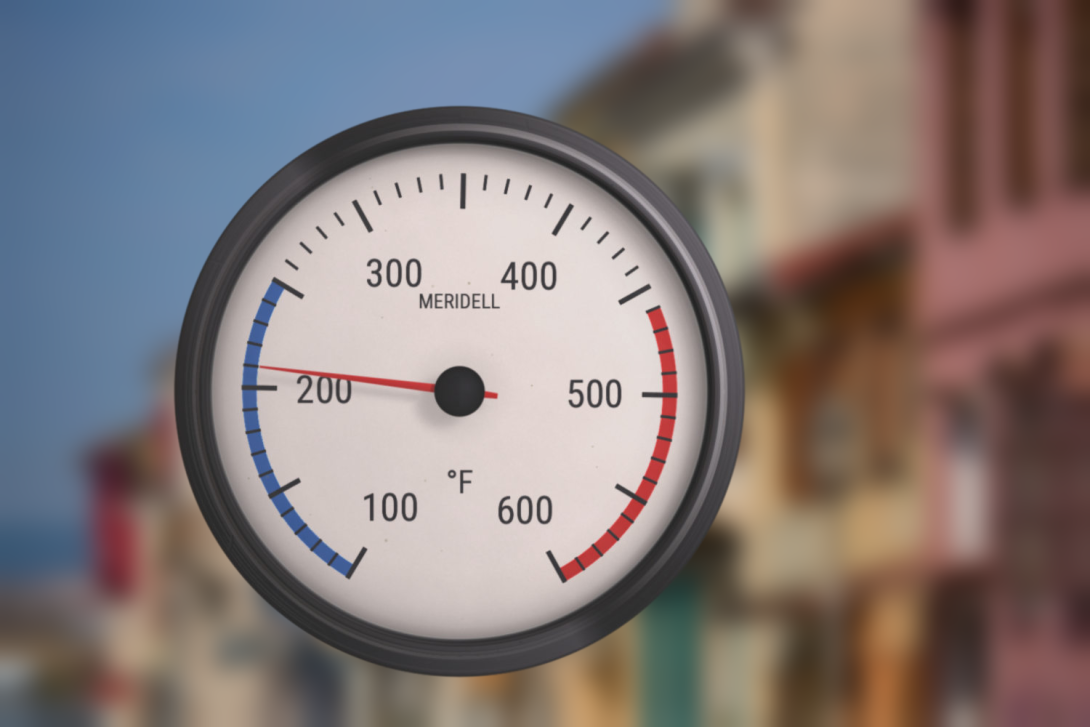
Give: 210 °F
